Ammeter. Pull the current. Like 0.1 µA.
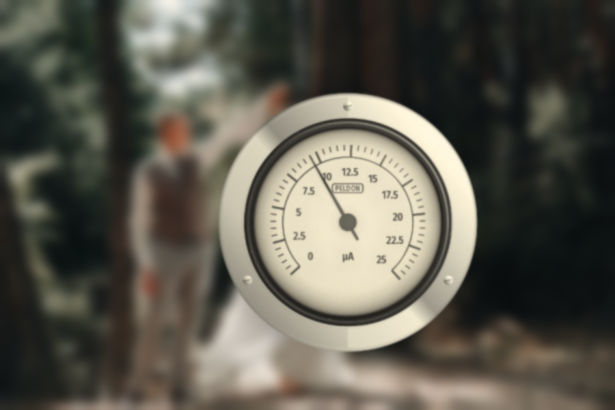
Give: 9.5 µA
